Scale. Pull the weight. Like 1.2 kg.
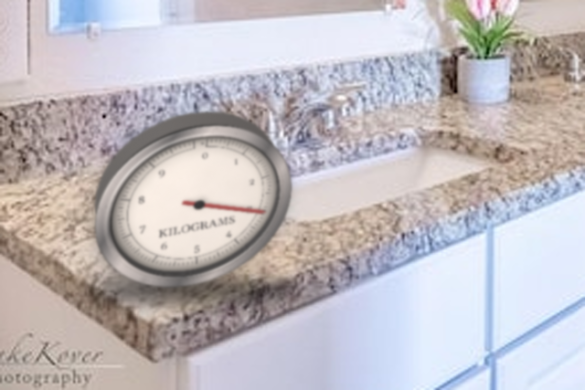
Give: 3 kg
